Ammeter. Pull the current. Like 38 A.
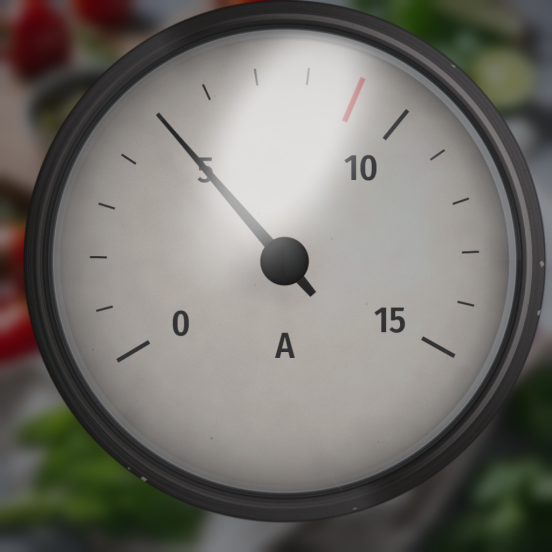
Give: 5 A
